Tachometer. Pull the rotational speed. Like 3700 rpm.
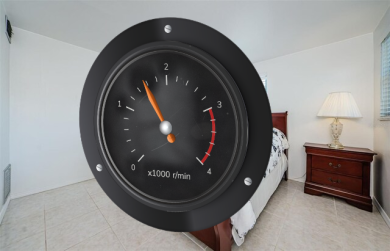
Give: 1600 rpm
